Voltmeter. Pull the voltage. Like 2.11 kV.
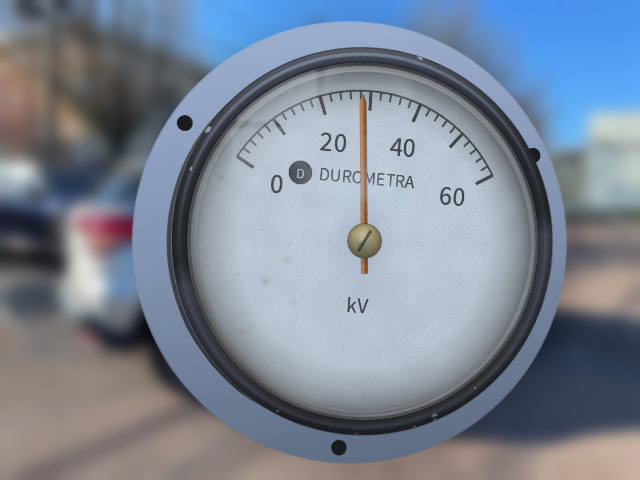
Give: 28 kV
